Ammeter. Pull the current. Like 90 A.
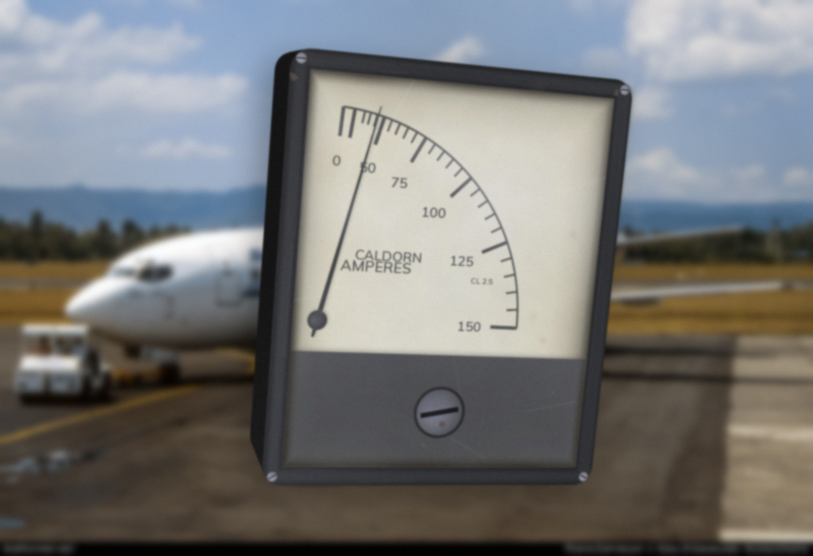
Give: 45 A
